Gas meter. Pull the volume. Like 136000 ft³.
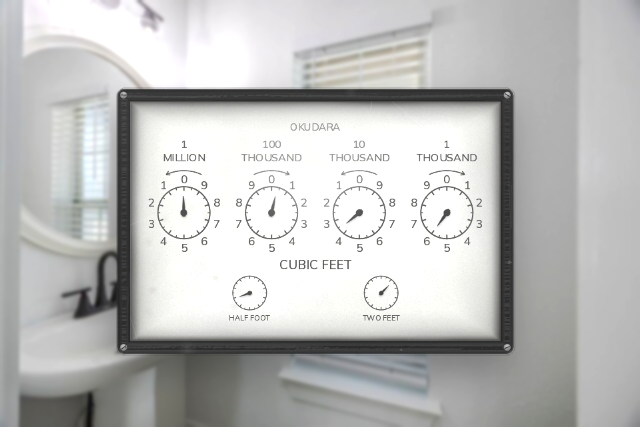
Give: 3600 ft³
